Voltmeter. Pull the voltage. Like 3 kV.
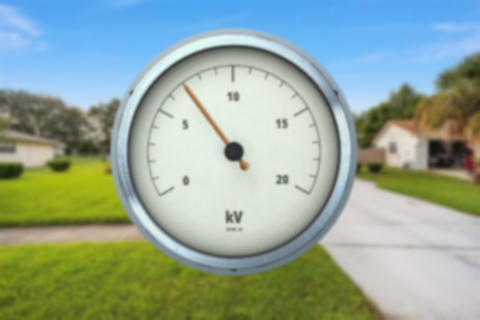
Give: 7 kV
